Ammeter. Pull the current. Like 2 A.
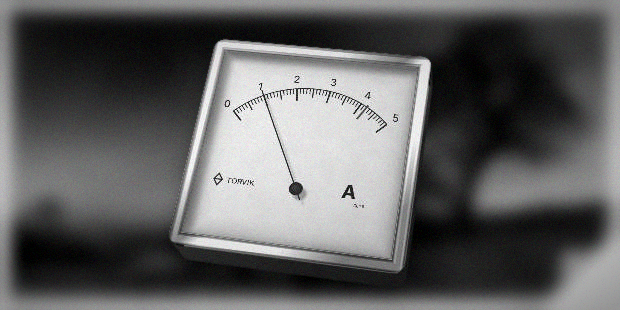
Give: 1 A
